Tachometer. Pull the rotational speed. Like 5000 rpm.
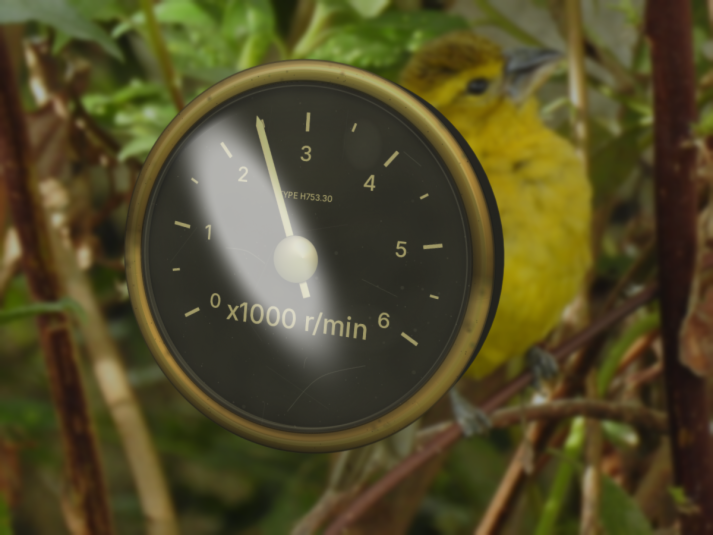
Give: 2500 rpm
